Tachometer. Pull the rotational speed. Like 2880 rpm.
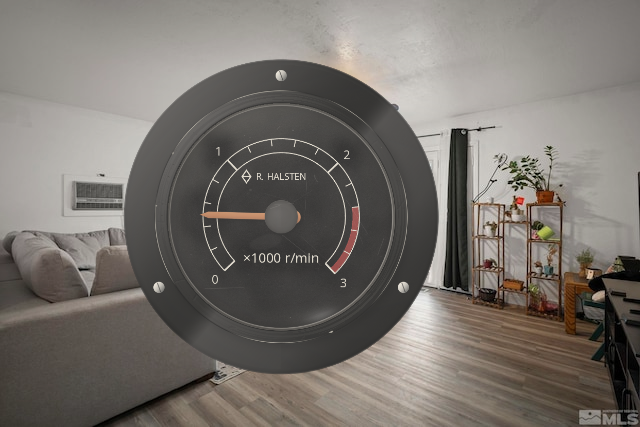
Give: 500 rpm
